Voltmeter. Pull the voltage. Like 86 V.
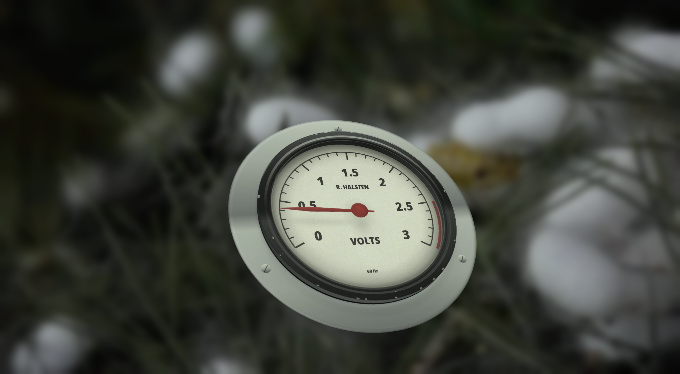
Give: 0.4 V
